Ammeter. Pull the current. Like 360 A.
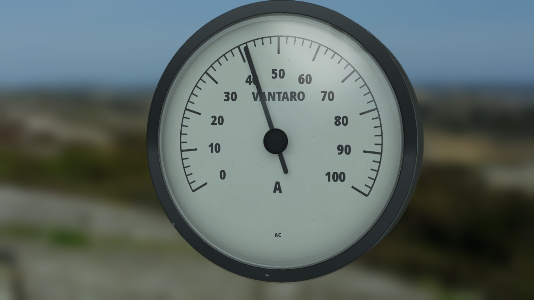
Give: 42 A
